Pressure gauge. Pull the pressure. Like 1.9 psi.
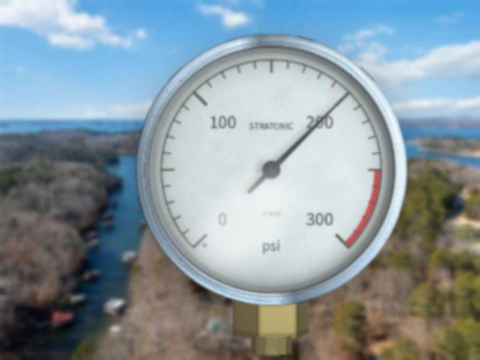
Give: 200 psi
